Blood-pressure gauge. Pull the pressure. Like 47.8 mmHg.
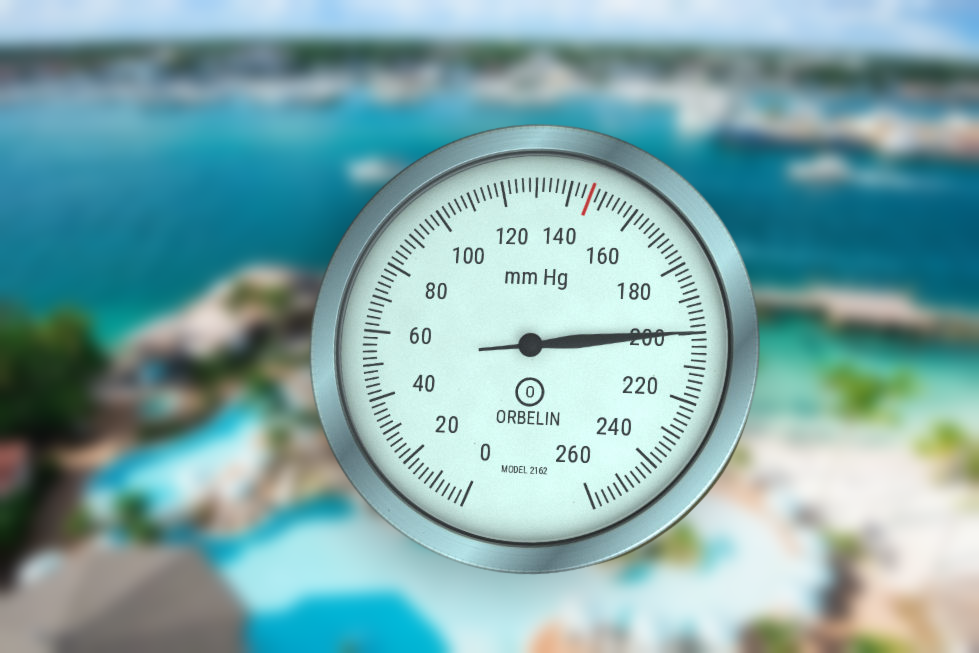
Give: 200 mmHg
